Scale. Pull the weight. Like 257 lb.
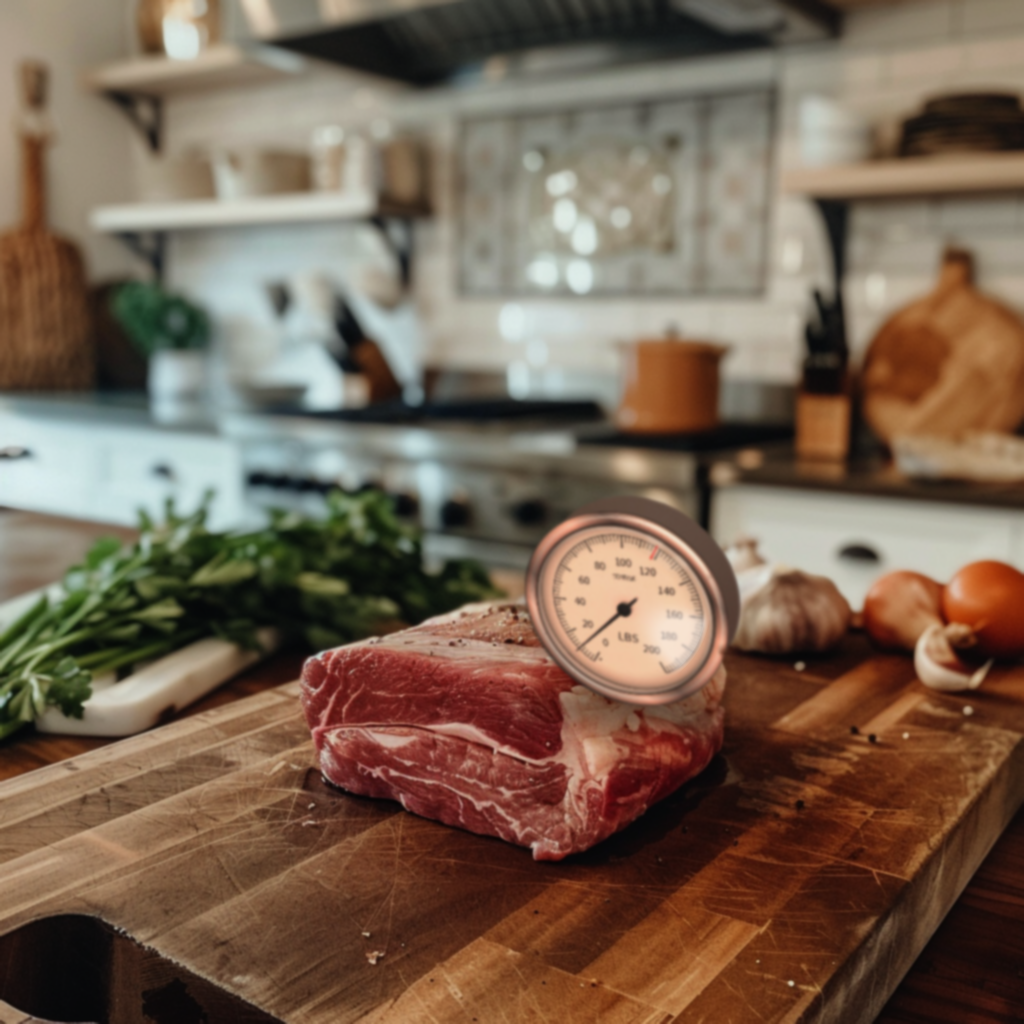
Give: 10 lb
